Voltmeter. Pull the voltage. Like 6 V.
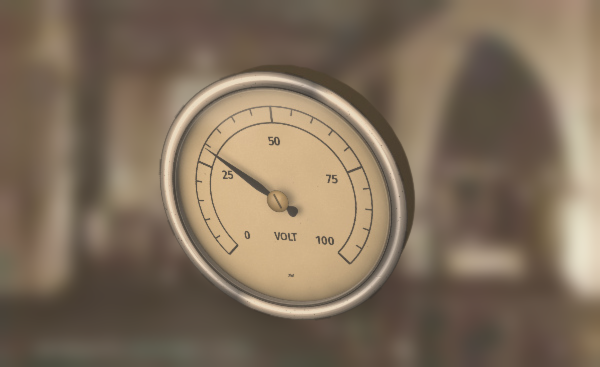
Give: 30 V
